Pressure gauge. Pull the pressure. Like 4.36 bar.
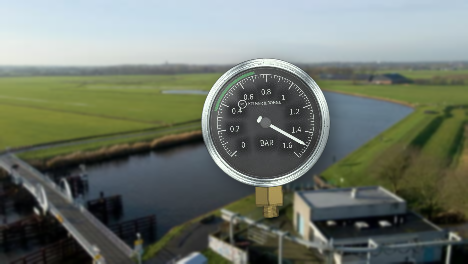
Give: 1.5 bar
